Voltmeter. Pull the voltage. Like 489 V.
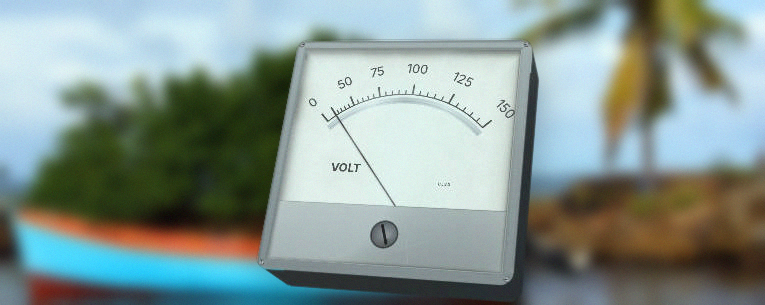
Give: 25 V
